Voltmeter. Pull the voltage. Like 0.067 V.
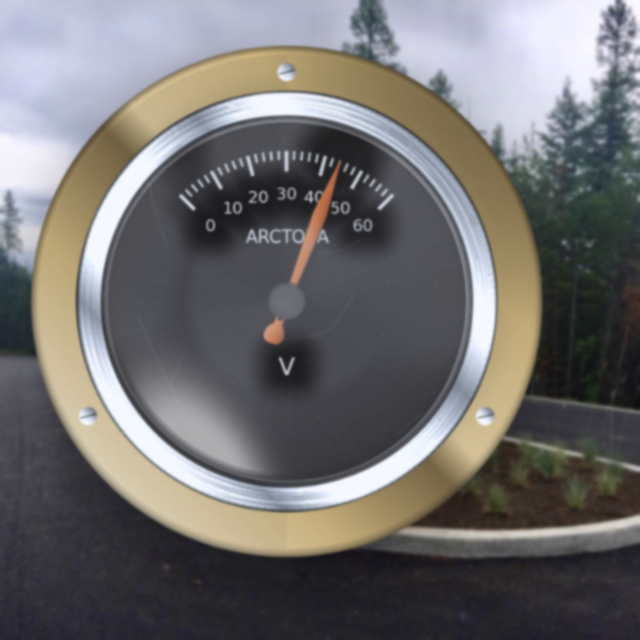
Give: 44 V
